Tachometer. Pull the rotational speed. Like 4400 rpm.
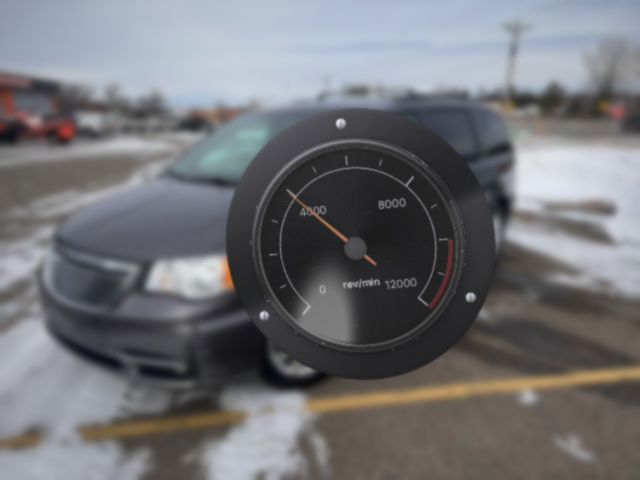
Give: 4000 rpm
